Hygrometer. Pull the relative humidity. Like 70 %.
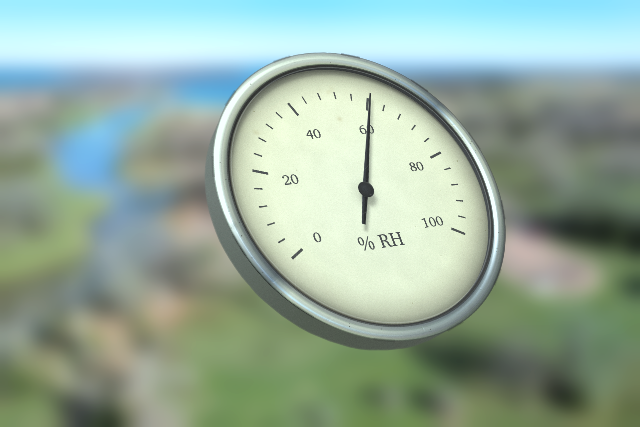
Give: 60 %
